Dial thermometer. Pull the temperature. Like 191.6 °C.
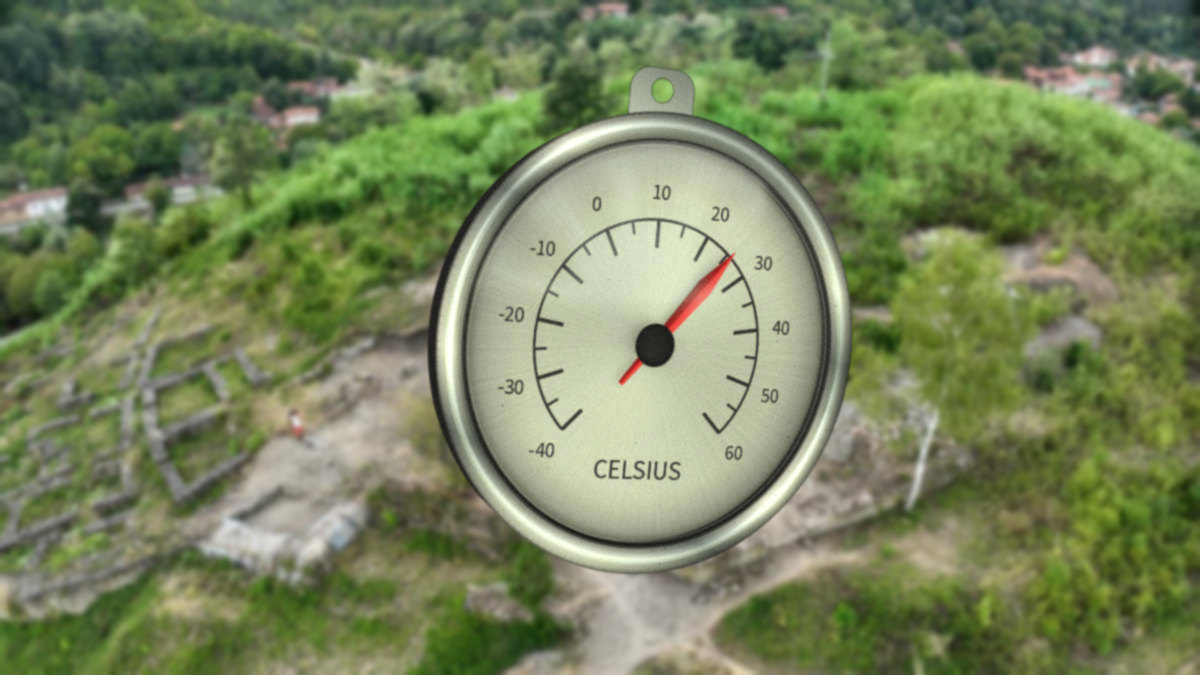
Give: 25 °C
